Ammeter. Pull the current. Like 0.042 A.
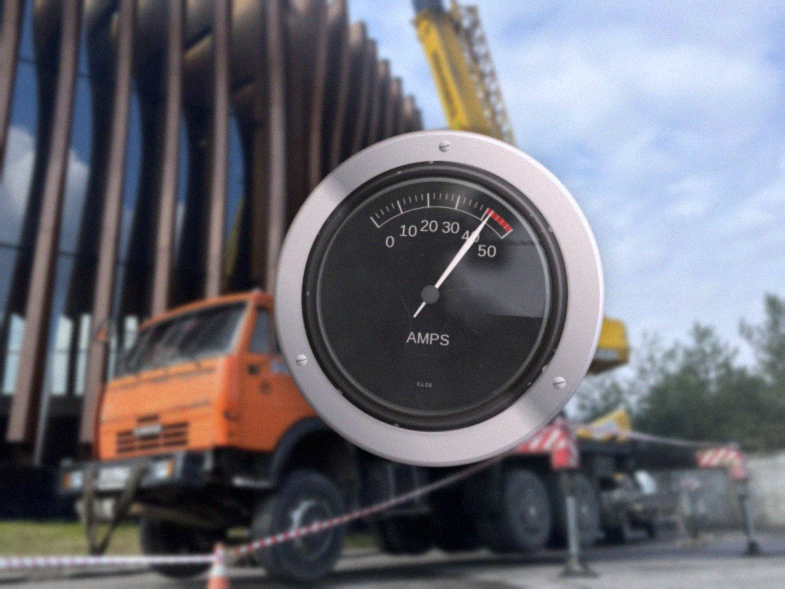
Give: 42 A
